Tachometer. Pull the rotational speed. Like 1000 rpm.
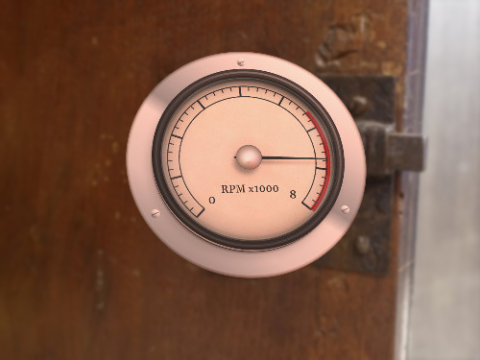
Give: 6800 rpm
